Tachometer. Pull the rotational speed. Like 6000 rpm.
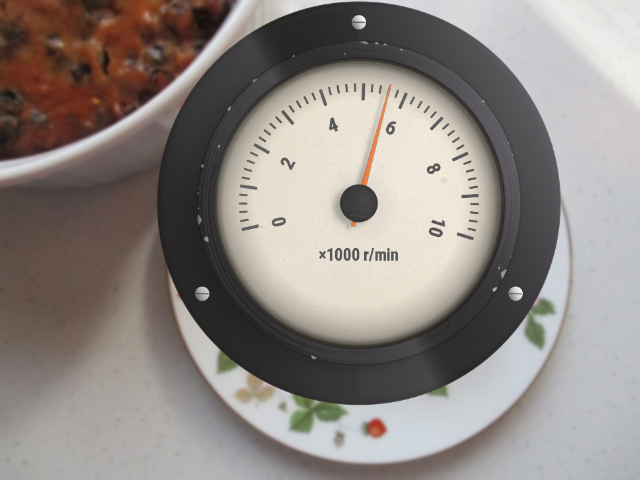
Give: 5600 rpm
